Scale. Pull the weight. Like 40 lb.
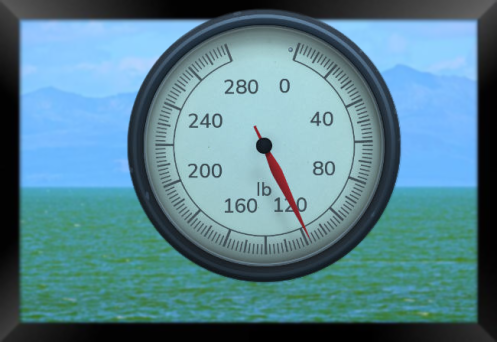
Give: 118 lb
